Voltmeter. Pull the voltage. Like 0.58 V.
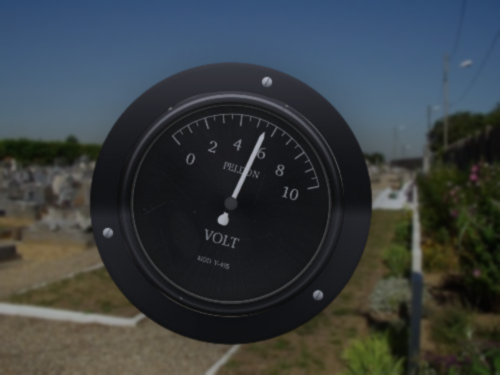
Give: 5.5 V
